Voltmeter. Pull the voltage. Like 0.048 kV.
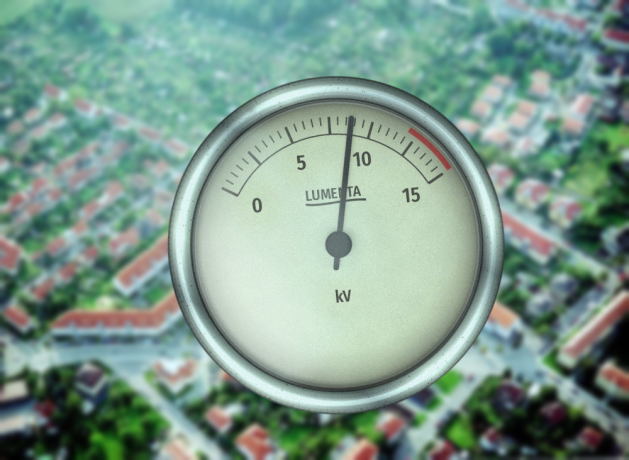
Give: 8.75 kV
